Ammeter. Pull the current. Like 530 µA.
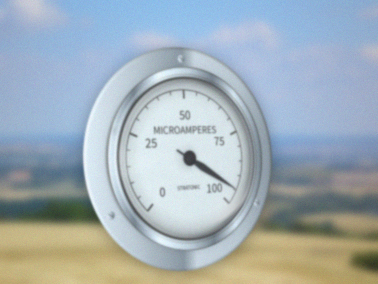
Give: 95 µA
